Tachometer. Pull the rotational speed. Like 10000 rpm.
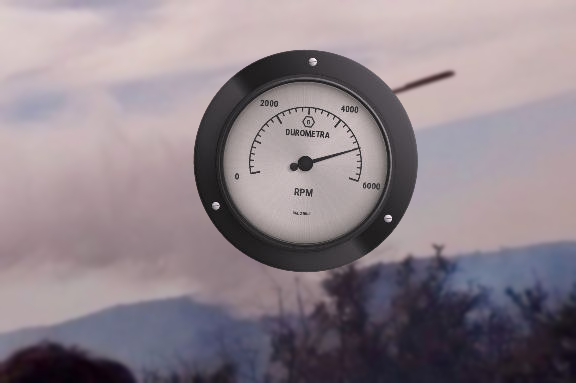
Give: 5000 rpm
